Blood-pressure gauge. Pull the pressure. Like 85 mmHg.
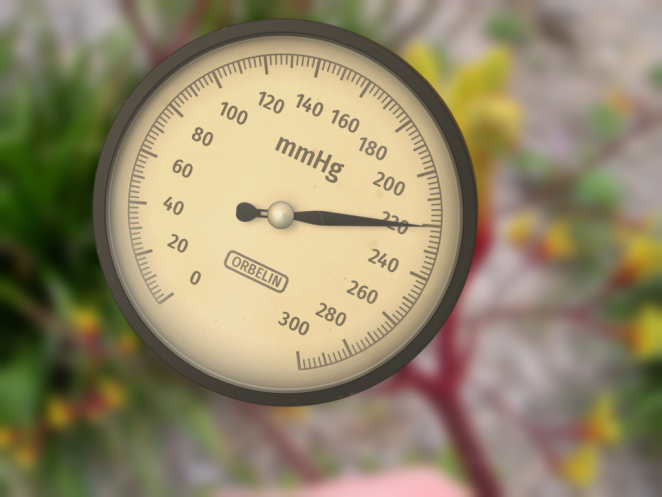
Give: 220 mmHg
